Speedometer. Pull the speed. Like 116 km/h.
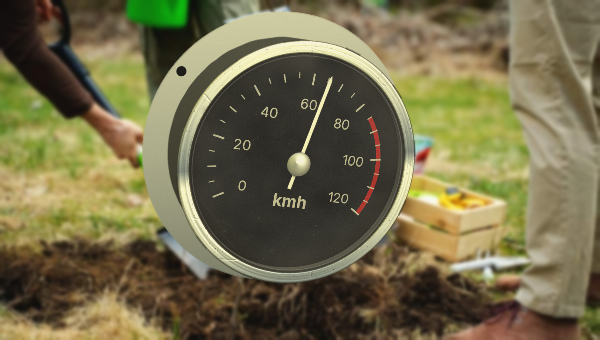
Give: 65 km/h
